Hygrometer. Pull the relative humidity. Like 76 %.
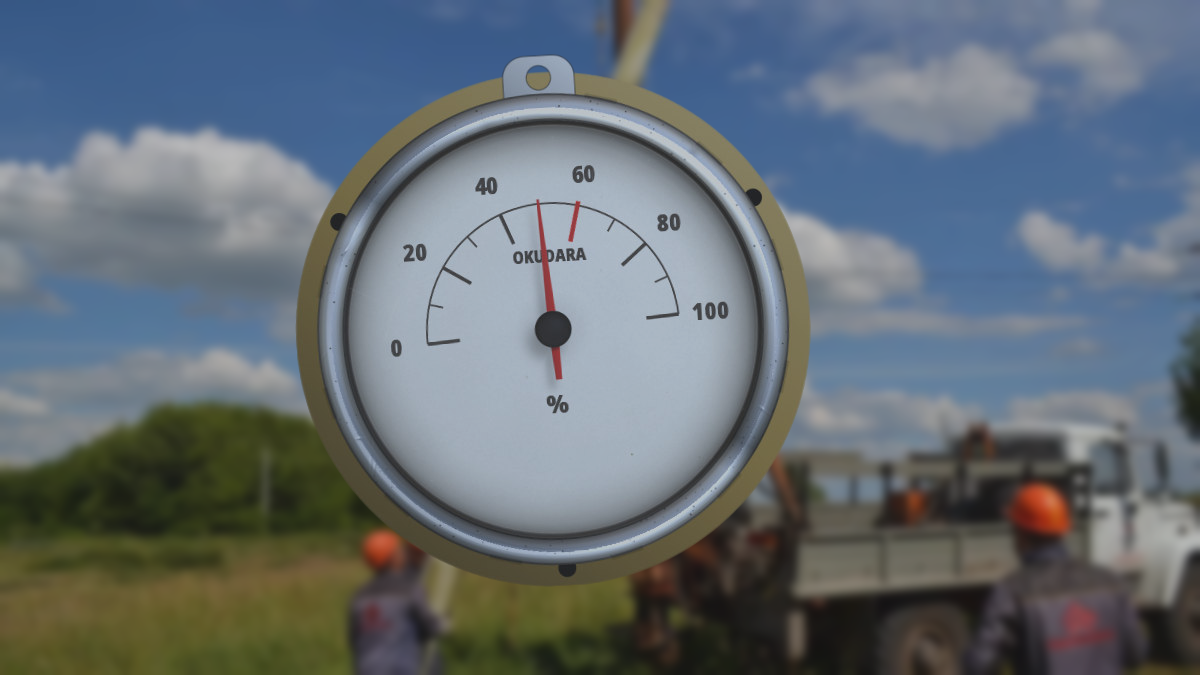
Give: 50 %
